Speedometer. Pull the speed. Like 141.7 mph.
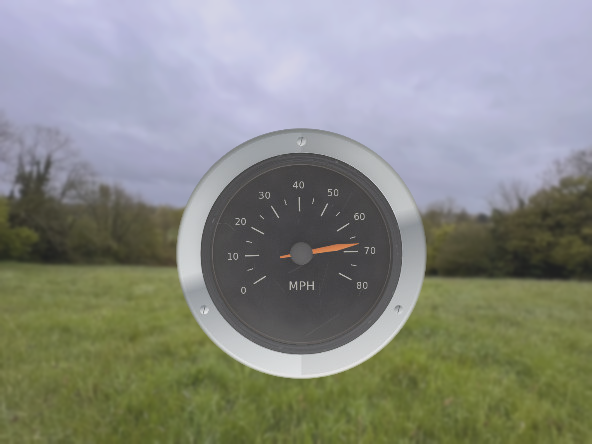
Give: 67.5 mph
